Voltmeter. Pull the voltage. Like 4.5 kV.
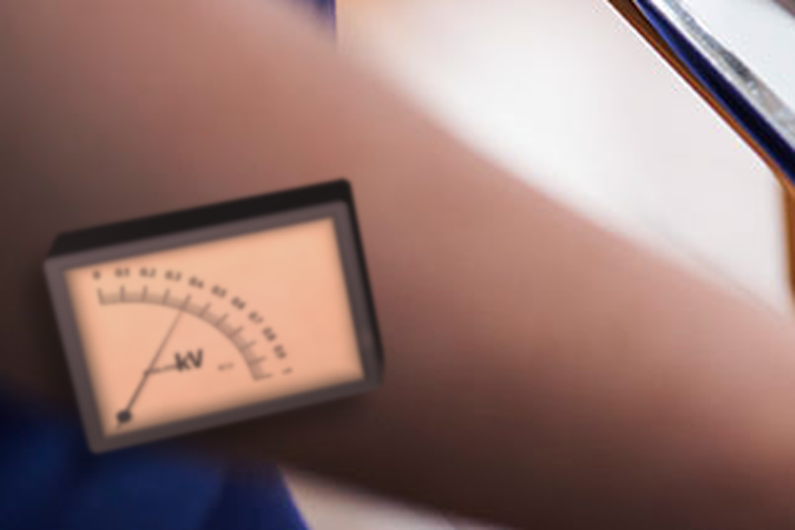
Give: 0.4 kV
